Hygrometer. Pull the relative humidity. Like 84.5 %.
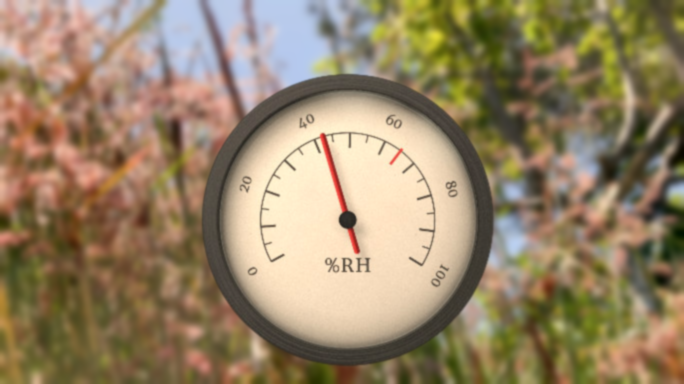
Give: 42.5 %
